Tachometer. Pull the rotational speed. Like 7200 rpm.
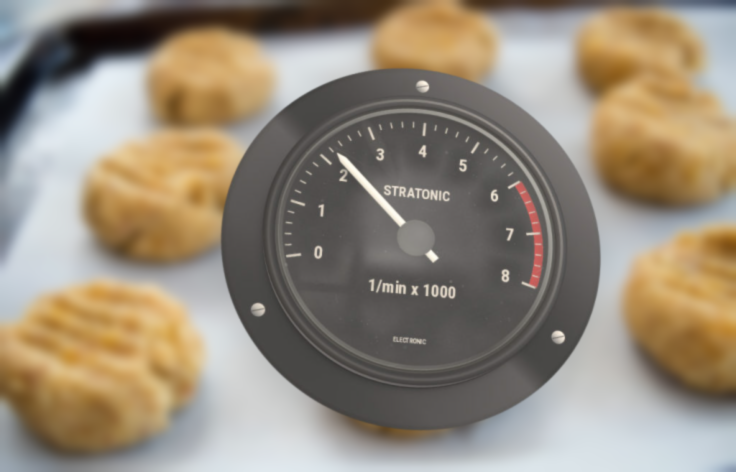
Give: 2200 rpm
